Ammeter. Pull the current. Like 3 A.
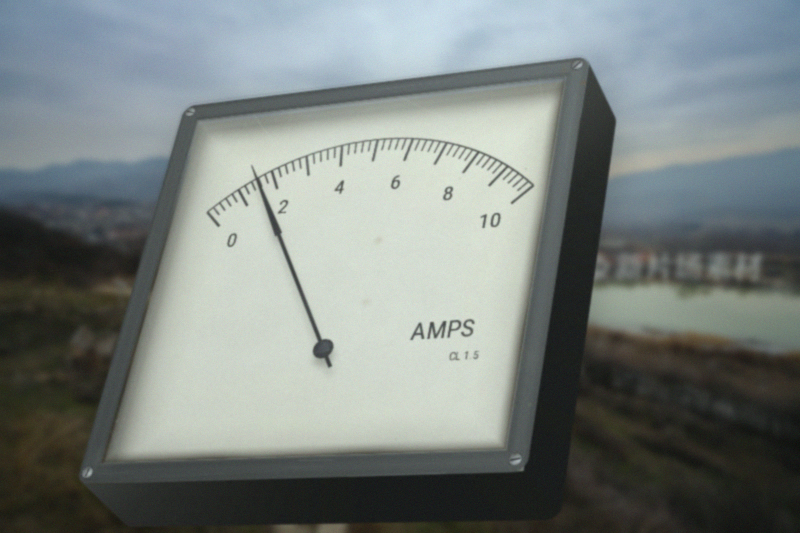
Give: 1.6 A
